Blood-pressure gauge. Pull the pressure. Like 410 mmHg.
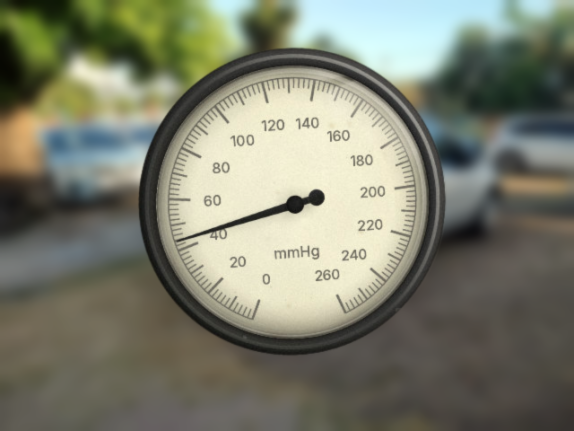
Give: 44 mmHg
